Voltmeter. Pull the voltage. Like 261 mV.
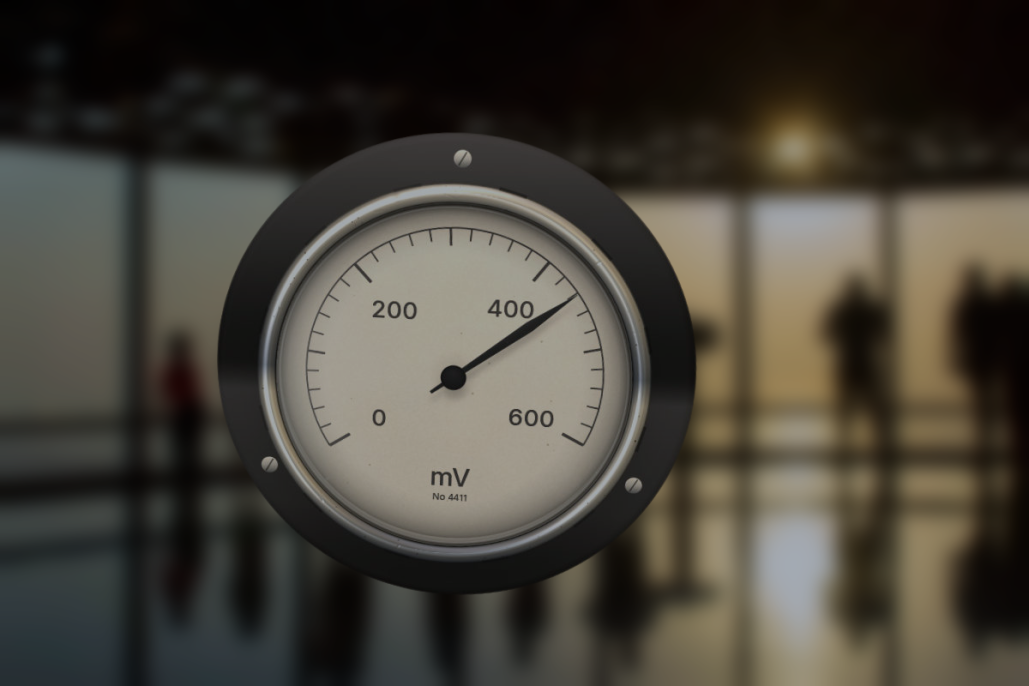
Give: 440 mV
